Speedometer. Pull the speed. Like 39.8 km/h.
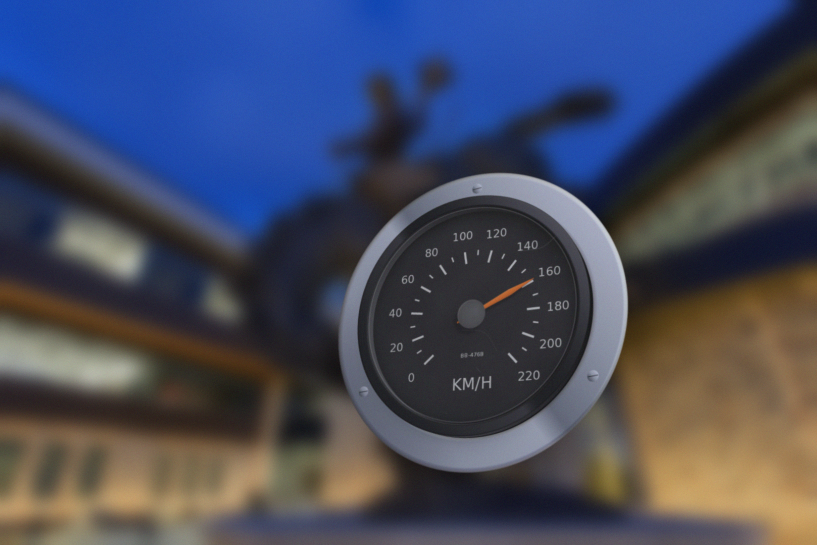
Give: 160 km/h
